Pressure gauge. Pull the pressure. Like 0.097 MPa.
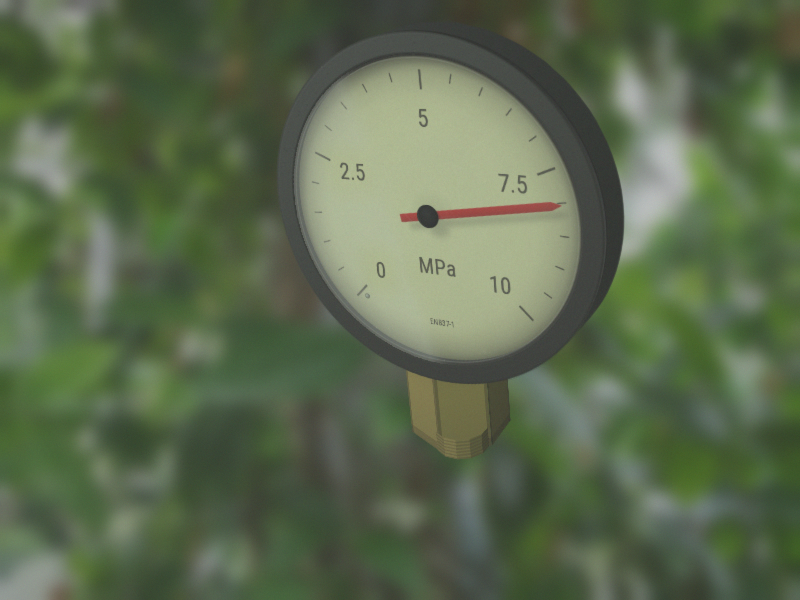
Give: 8 MPa
